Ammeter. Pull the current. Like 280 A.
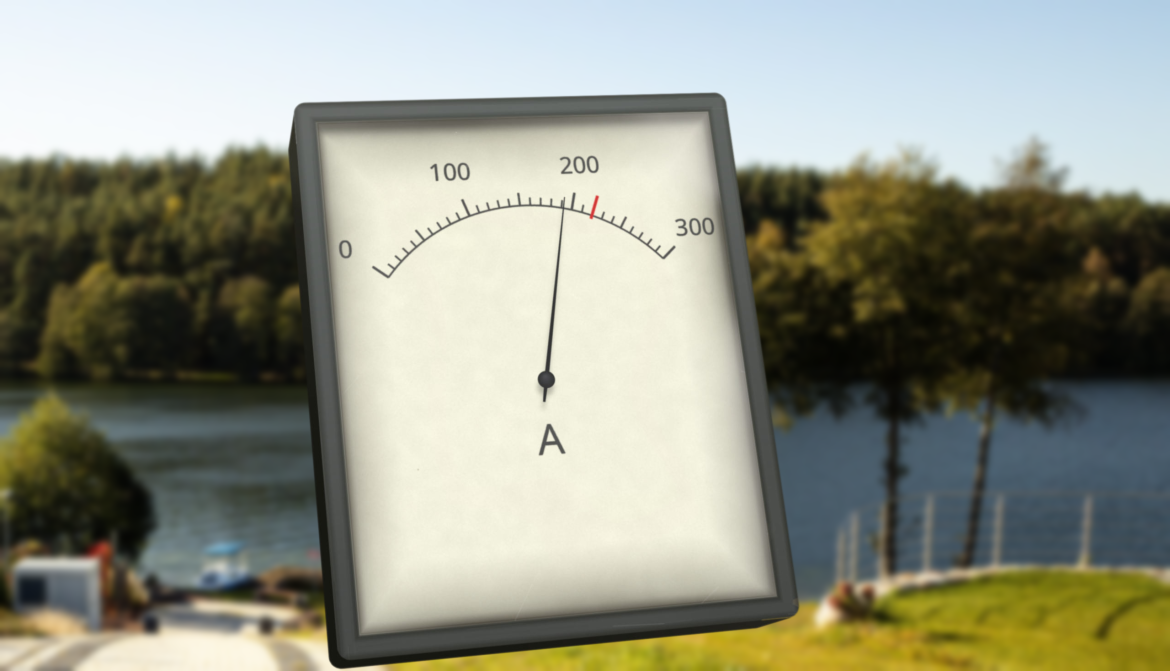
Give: 190 A
